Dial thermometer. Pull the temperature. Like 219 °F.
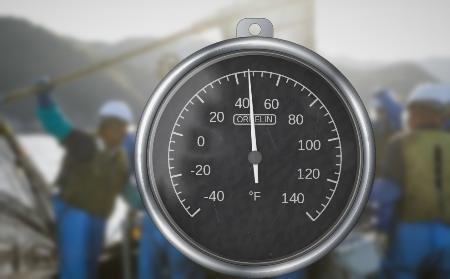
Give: 46 °F
